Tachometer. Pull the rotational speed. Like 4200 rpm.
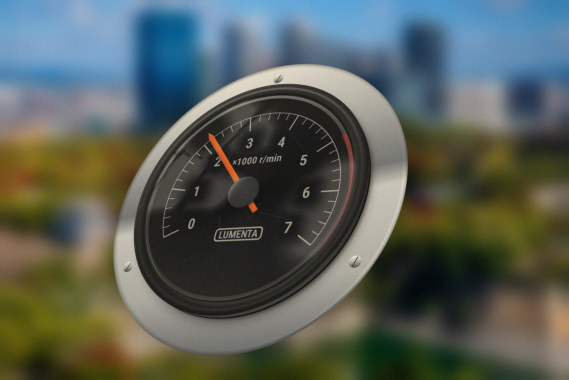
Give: 2200 rpm
